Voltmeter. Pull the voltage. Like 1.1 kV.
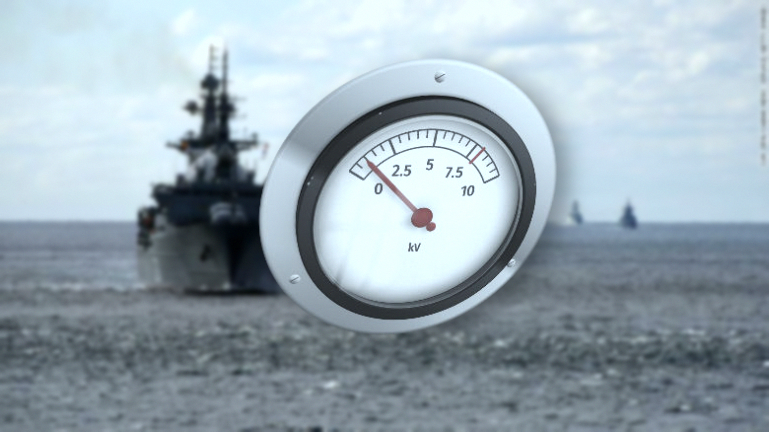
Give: 1 kV
